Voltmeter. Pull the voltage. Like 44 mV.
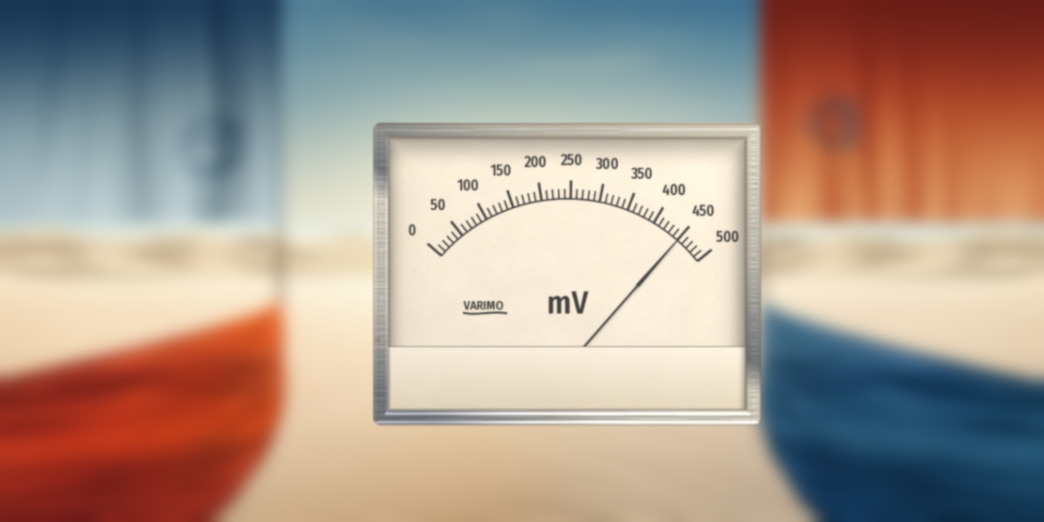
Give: 450 mV
